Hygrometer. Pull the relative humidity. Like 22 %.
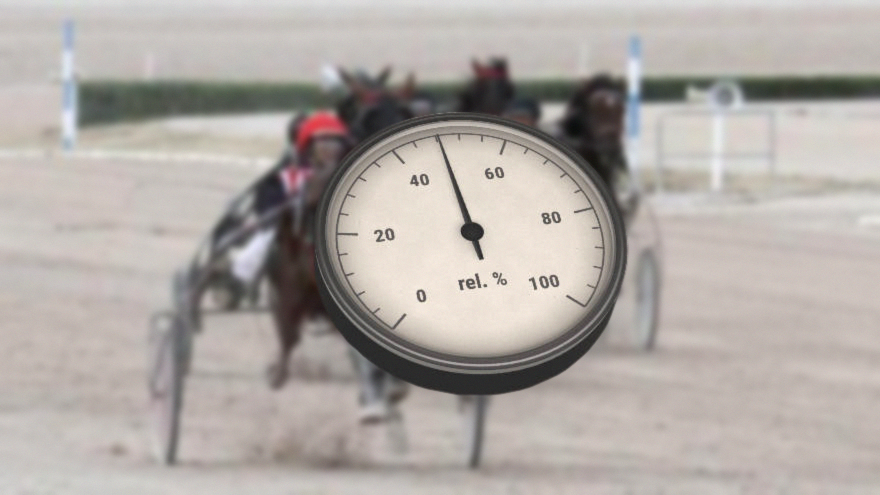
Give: 48 %
